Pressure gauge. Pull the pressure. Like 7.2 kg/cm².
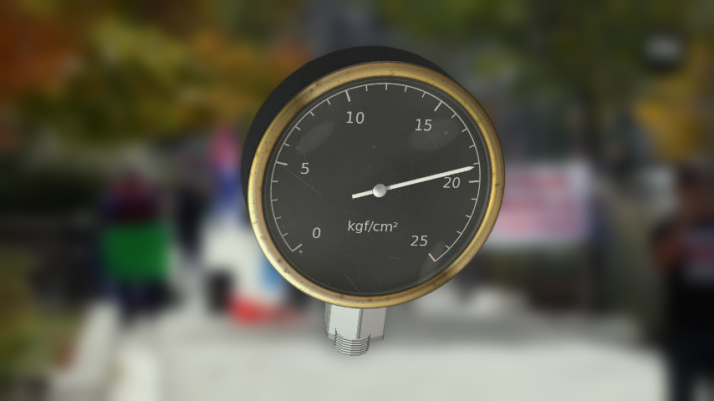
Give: 19 kg/cm²
